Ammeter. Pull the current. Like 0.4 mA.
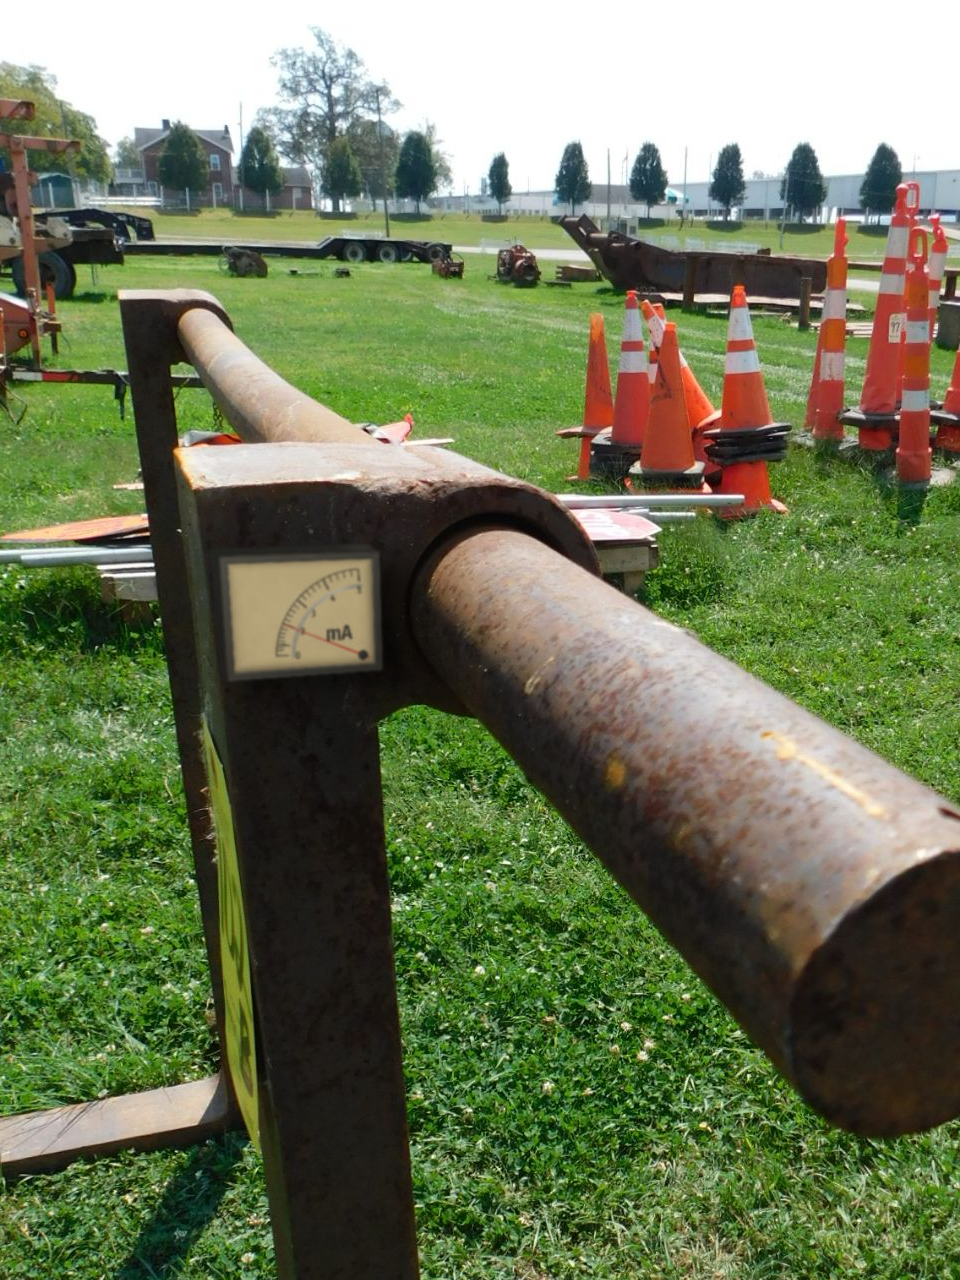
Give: 2 mA
